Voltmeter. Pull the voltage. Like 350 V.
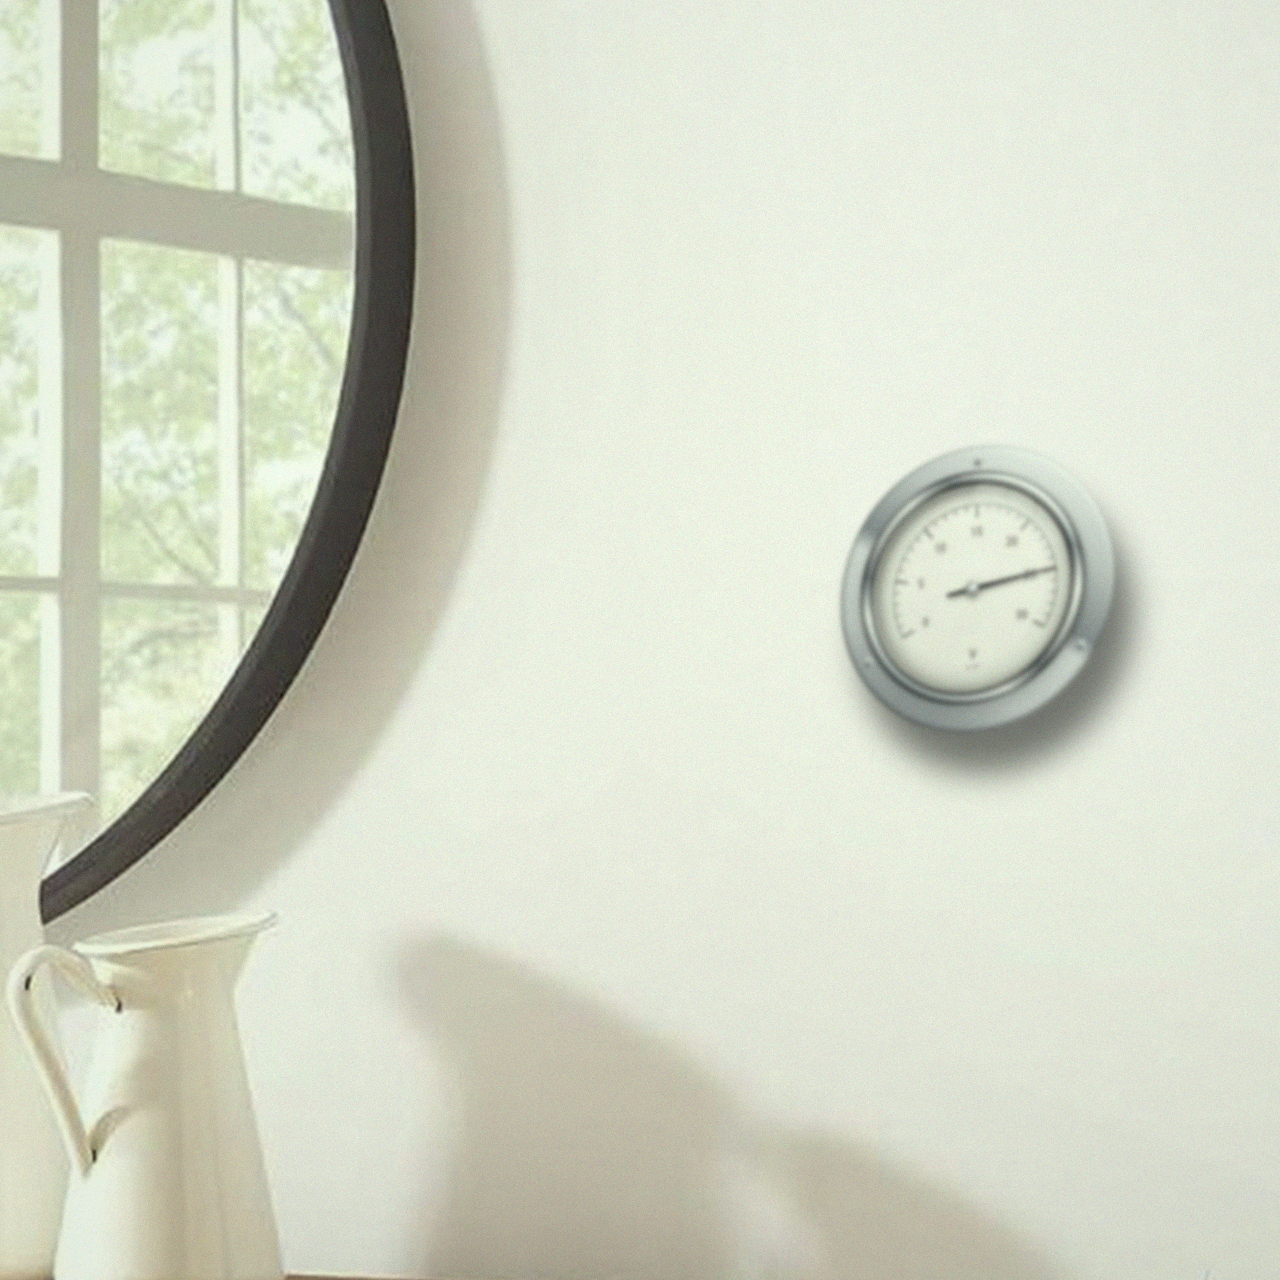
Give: 25 V
